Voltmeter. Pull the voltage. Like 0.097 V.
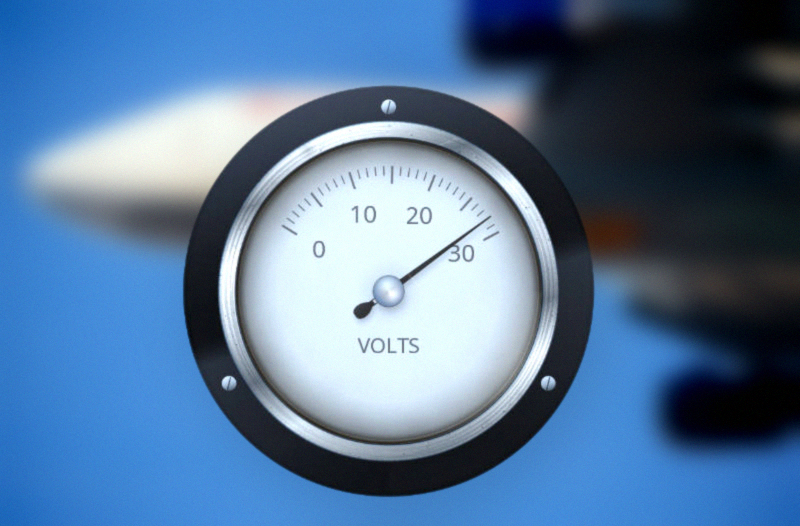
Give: 28 V
